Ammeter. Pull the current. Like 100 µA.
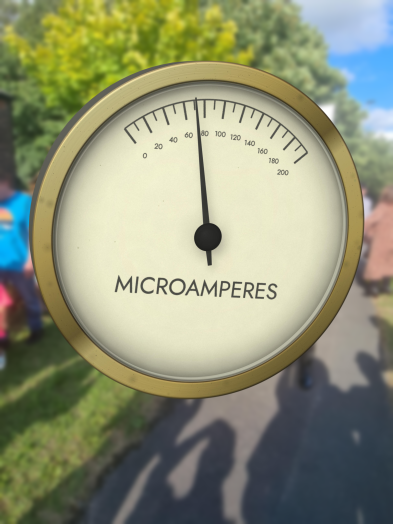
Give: 70 µA
